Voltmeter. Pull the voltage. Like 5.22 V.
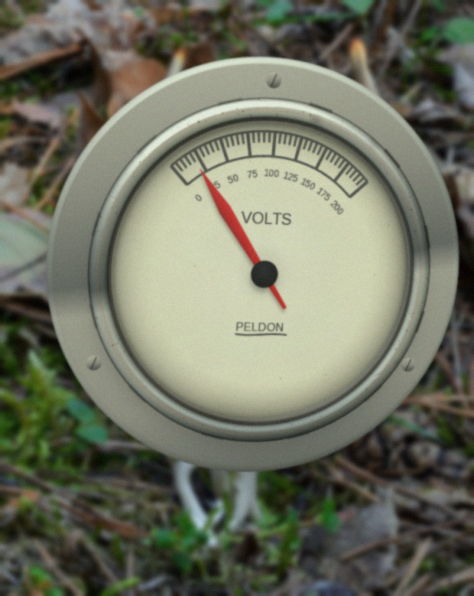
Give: 20 V
